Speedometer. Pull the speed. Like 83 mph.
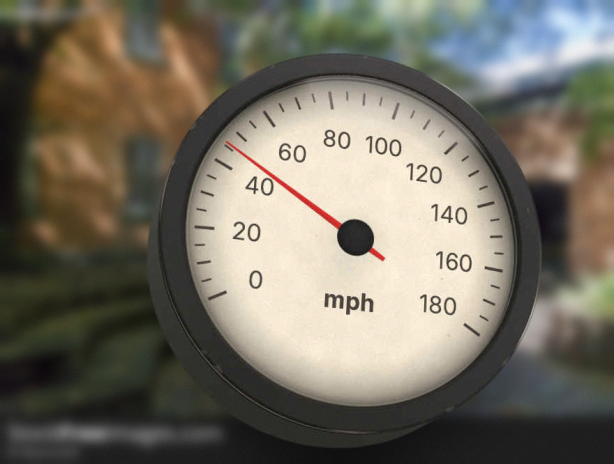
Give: 45 mph
